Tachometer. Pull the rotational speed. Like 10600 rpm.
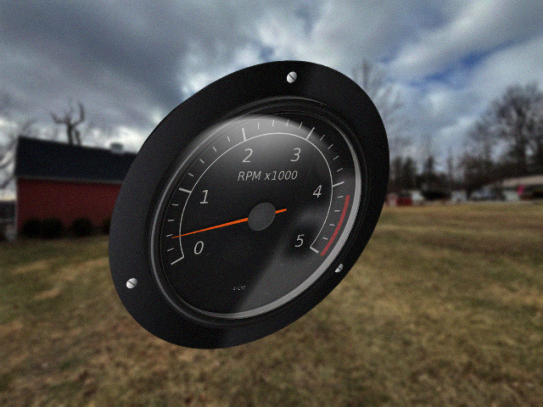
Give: 400 rpm
